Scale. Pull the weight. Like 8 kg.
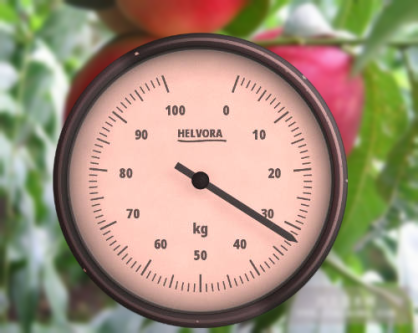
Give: 32 kg
